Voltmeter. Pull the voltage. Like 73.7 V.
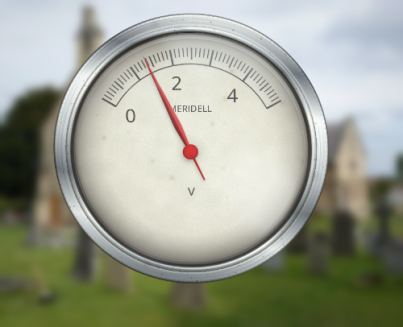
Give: 1.4 V
